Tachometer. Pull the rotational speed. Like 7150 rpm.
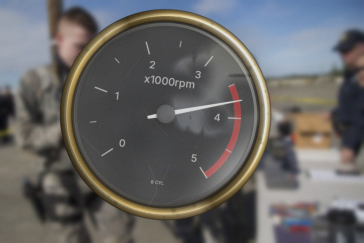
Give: 3750 rpm
